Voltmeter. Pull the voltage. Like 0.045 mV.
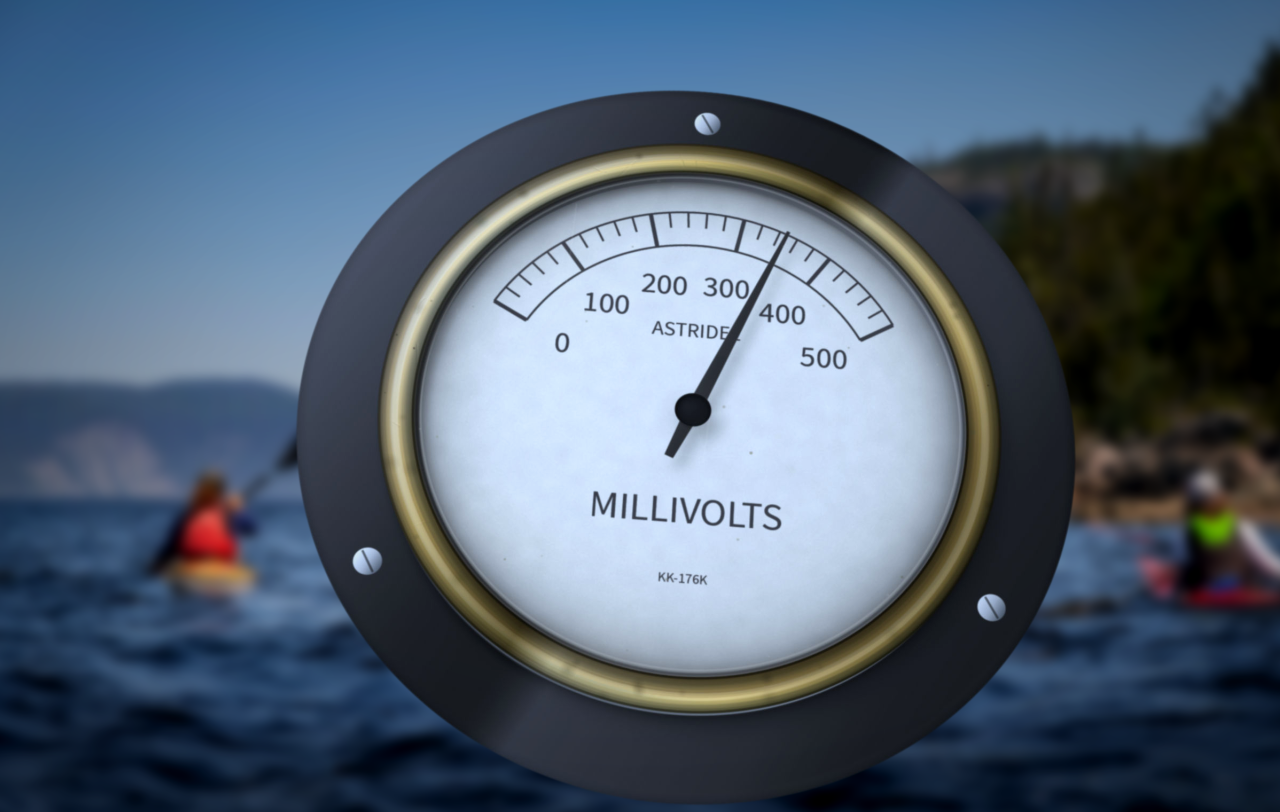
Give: 350 mV
